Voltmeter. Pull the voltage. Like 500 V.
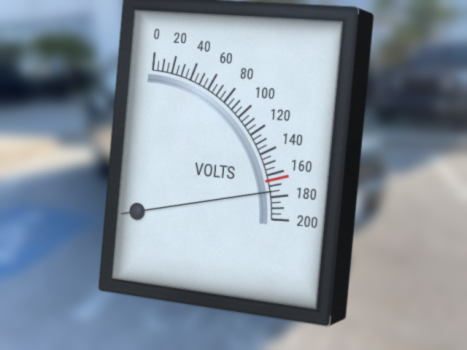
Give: 175 V
